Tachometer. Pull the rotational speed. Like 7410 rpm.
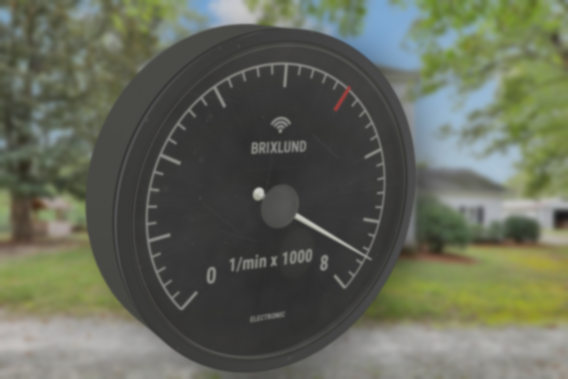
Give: 7500 rpm
